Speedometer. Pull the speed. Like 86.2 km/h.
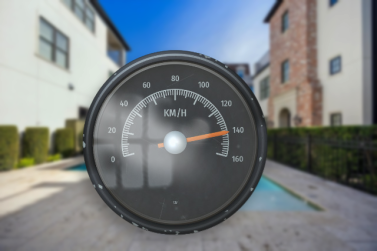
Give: 140 km/h
